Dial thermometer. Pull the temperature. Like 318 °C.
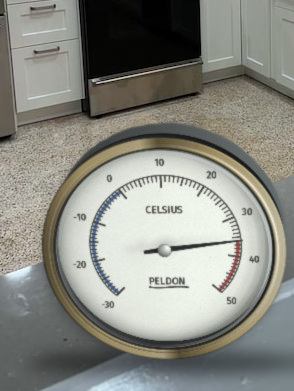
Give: 35 °C
